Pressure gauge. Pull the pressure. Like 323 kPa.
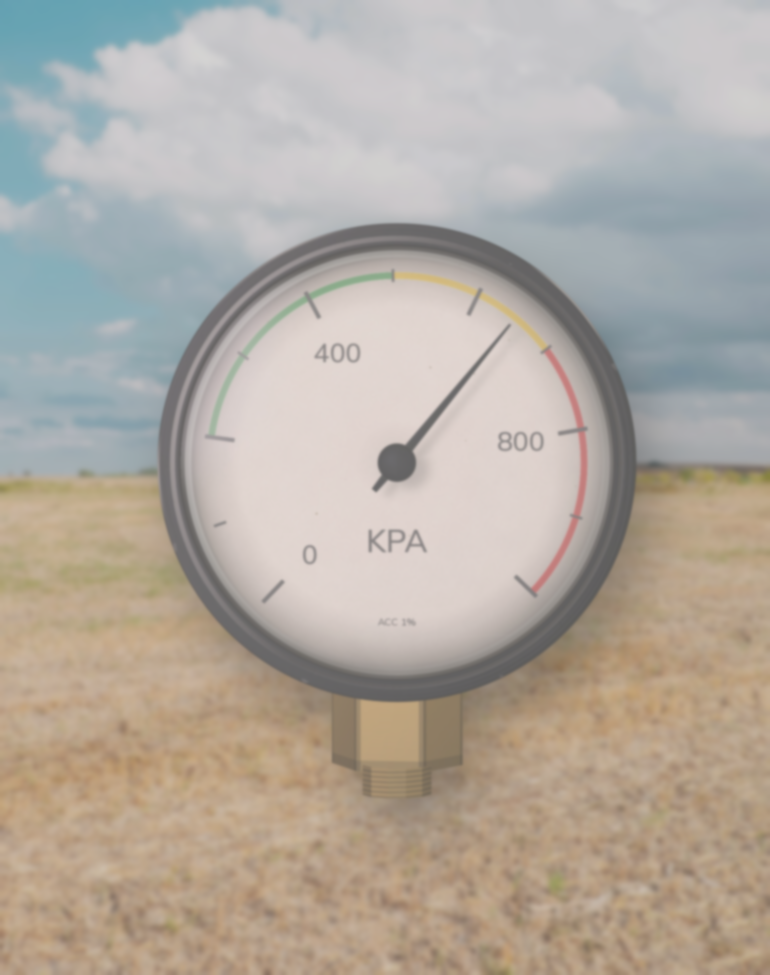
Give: 650 kPa
